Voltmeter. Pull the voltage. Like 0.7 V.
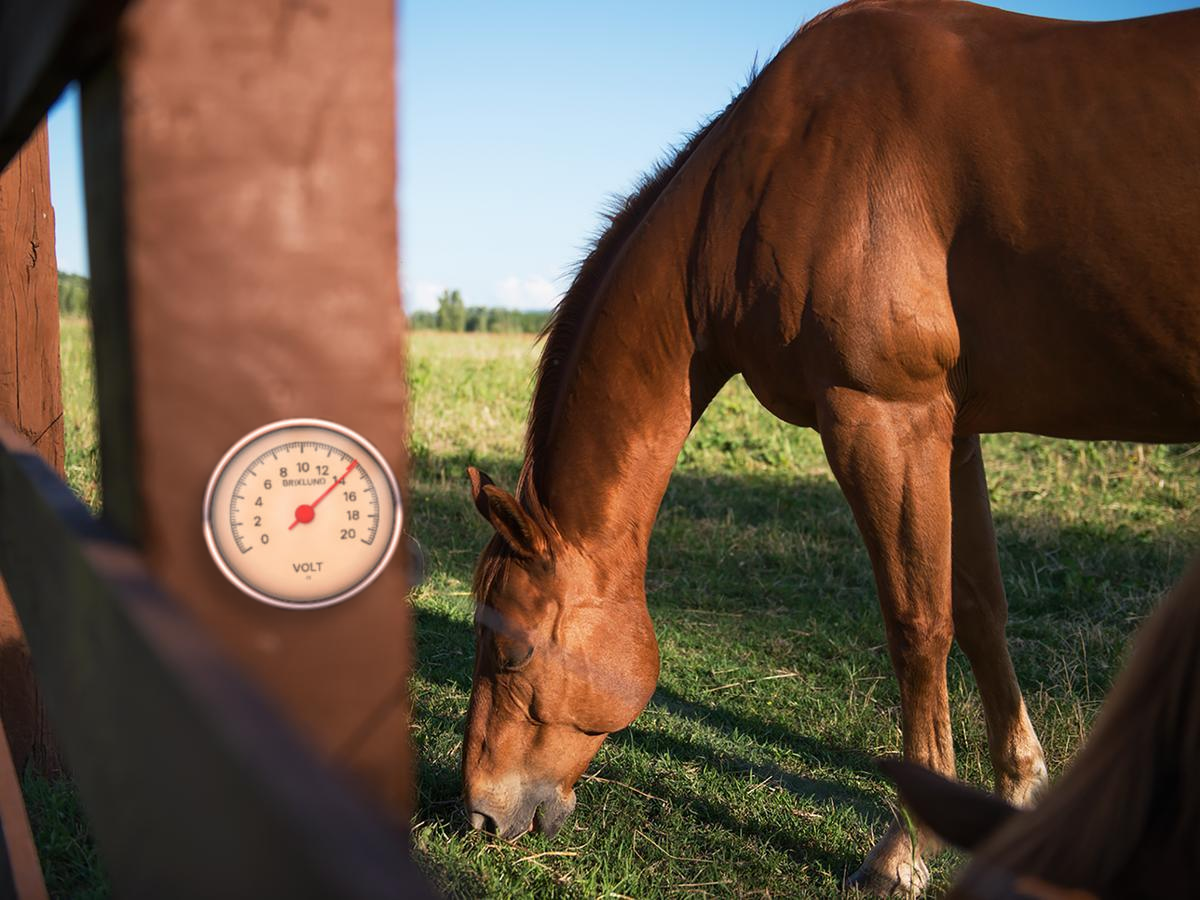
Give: 14 V
